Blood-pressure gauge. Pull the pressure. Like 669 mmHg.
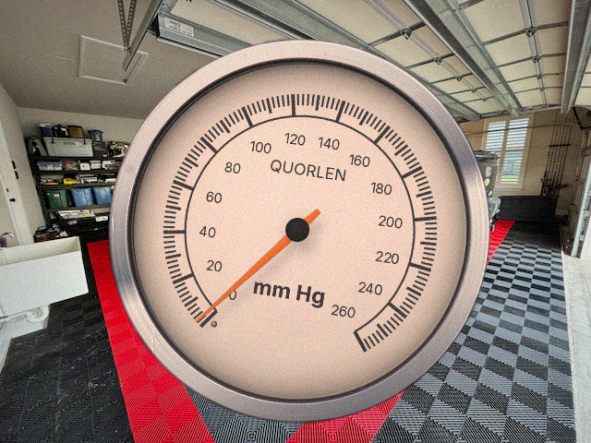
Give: 2 mmHg
